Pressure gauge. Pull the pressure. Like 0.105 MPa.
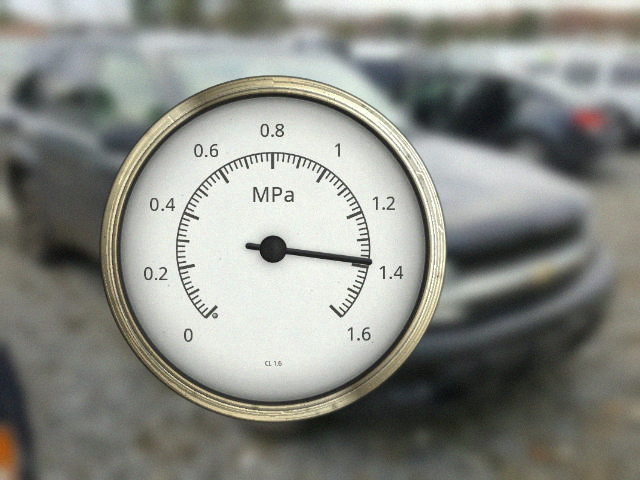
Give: 1.38 MPa
